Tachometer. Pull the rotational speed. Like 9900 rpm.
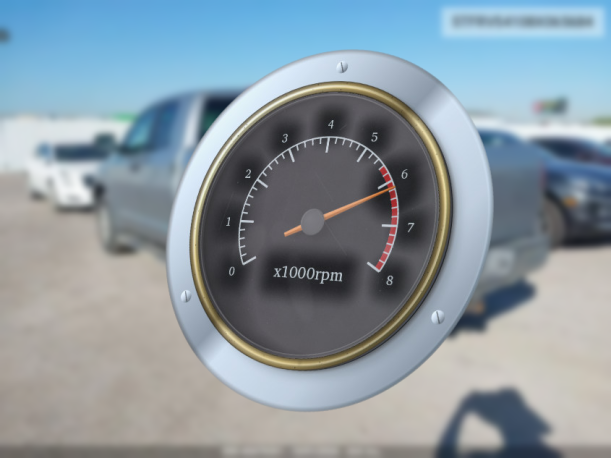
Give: 6200 rpm
